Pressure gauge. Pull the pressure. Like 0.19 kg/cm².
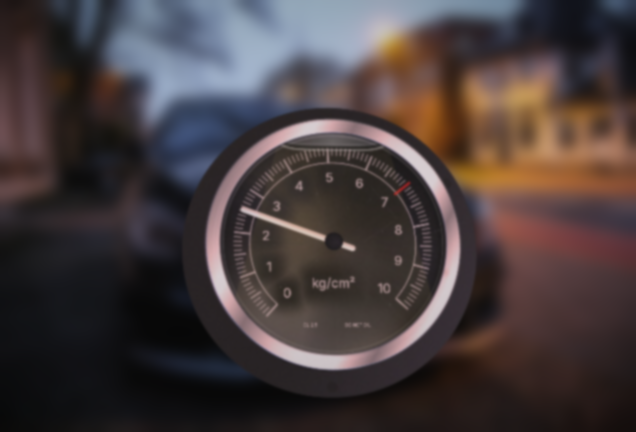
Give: 2.5 kg/cm²
